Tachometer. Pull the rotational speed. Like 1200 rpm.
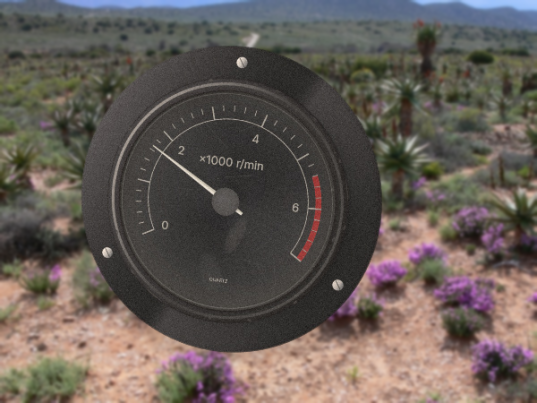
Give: 1700 rpm
